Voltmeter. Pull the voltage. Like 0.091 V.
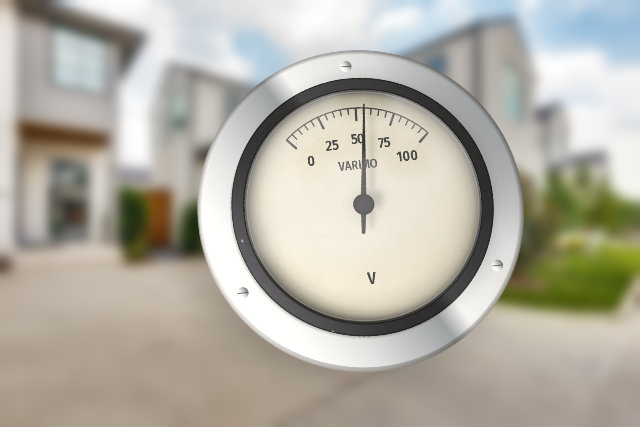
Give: 55 V
